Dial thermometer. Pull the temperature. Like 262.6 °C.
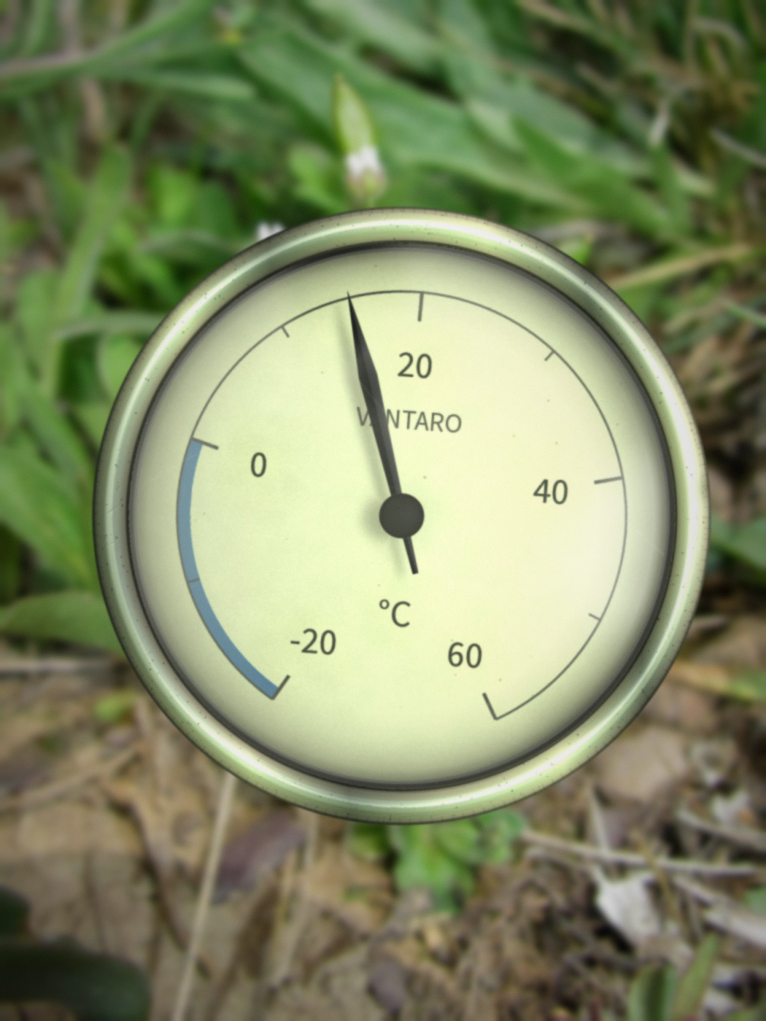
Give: 15 °C
